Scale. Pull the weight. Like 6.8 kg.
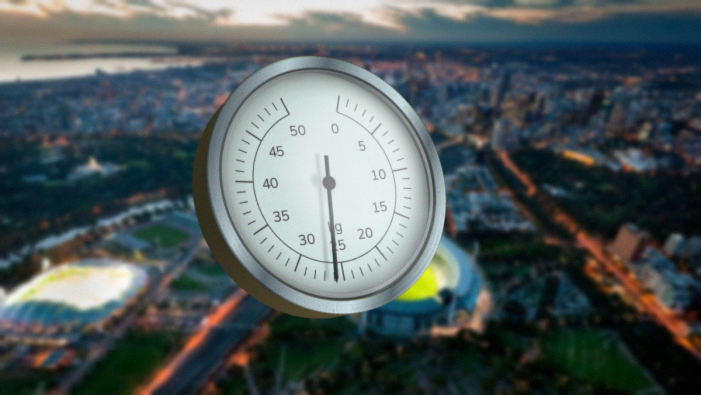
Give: 26 kg
